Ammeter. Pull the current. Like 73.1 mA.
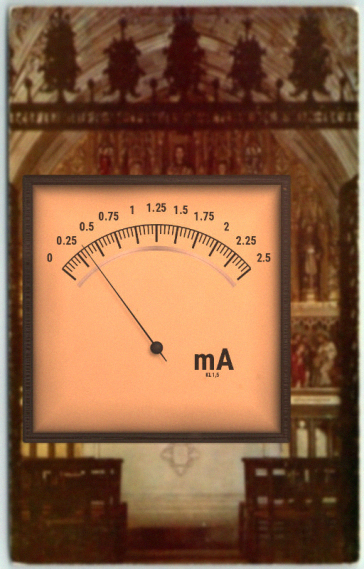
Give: 0.35 mA
